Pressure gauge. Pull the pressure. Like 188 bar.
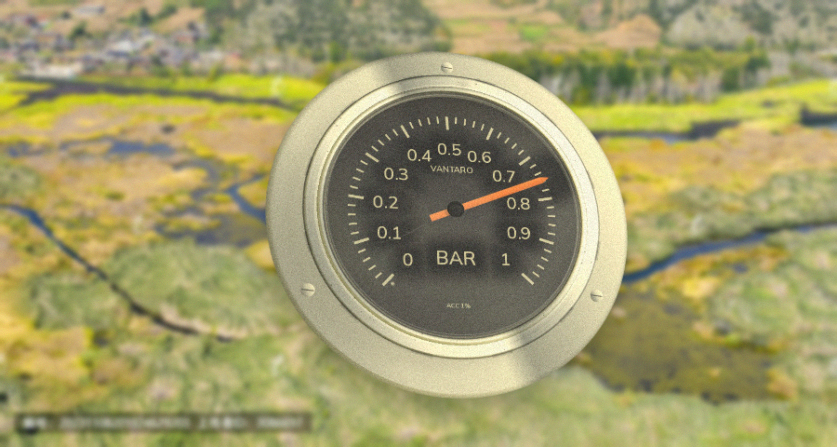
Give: 0.76 bar
